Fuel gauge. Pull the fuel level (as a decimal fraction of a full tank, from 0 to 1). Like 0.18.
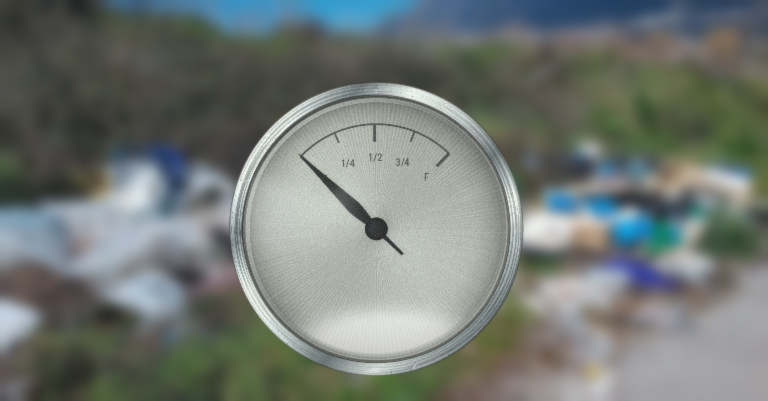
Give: 0
